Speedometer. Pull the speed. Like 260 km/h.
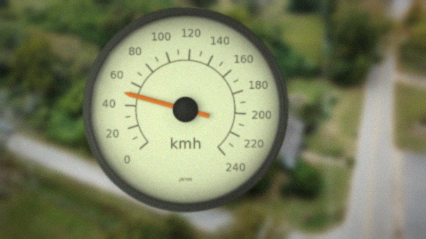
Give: 50 km/h
